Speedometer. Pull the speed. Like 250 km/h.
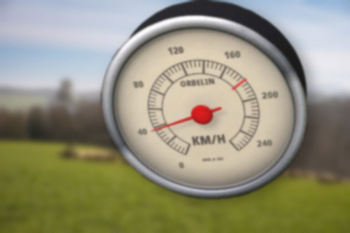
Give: 40 km/h
